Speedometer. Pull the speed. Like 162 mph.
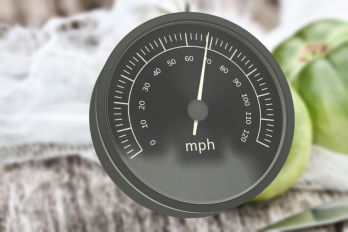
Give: 68 mph
